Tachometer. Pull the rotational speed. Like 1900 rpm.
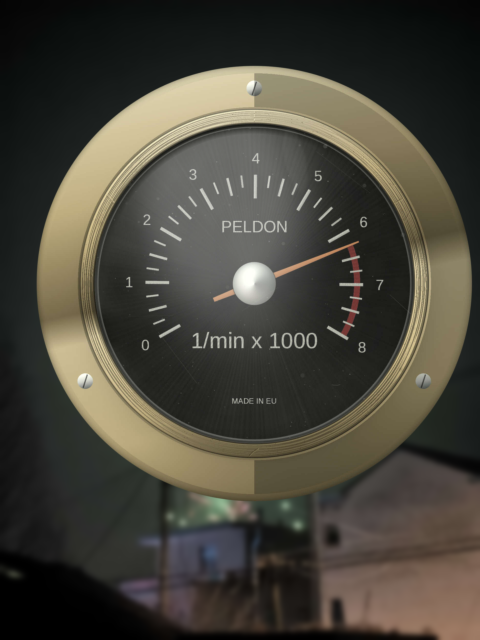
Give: 6250 rpm
